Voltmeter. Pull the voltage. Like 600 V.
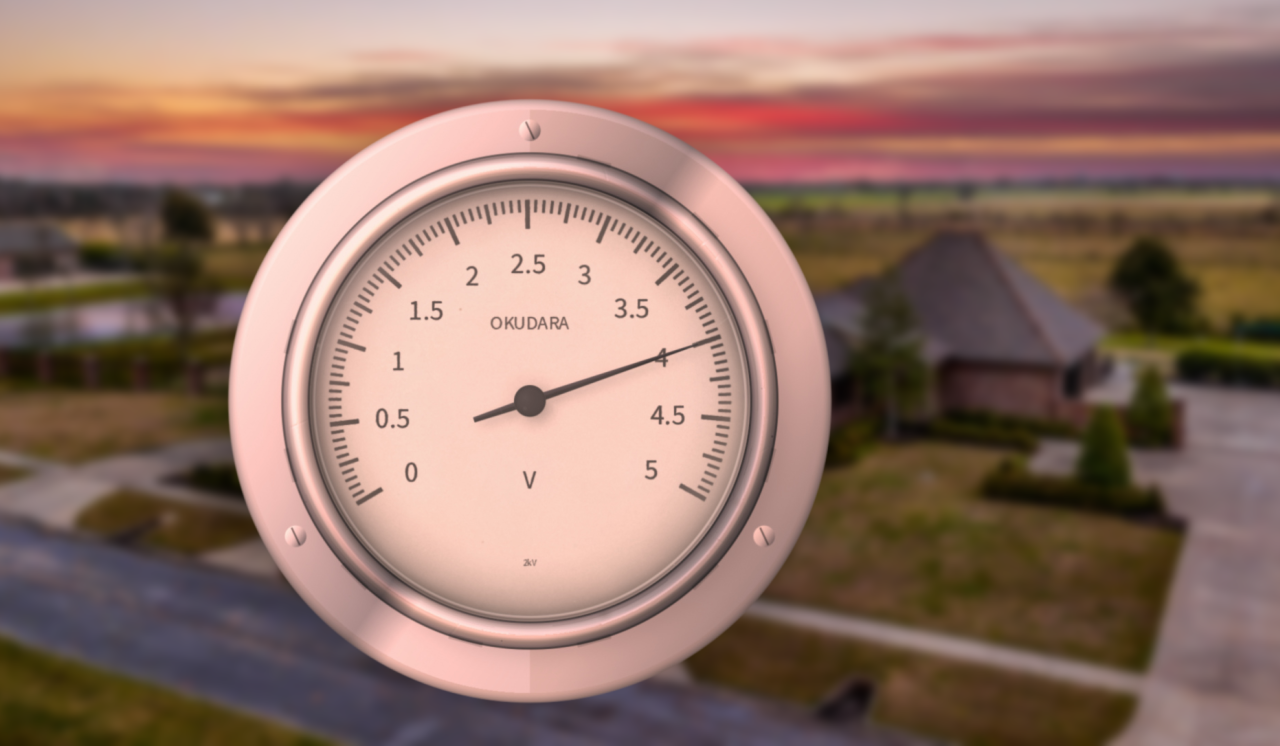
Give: 4 V
